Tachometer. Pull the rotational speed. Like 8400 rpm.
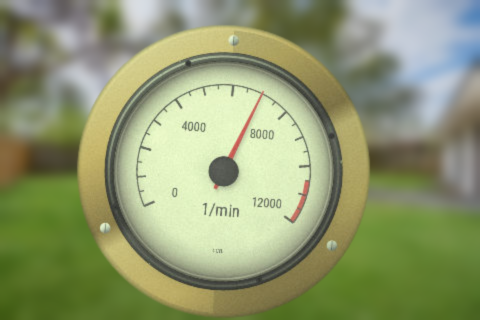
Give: 7000 rpm
